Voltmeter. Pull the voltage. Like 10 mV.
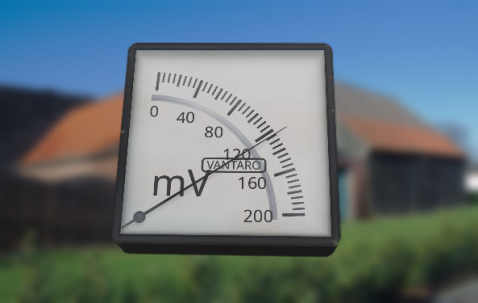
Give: 125 mV
